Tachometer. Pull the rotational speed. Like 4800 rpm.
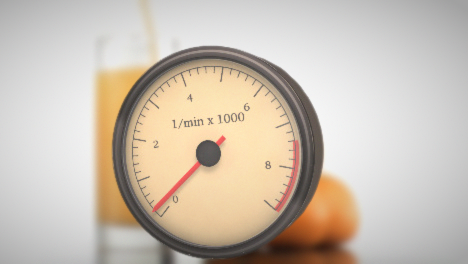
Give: 200 rpm
